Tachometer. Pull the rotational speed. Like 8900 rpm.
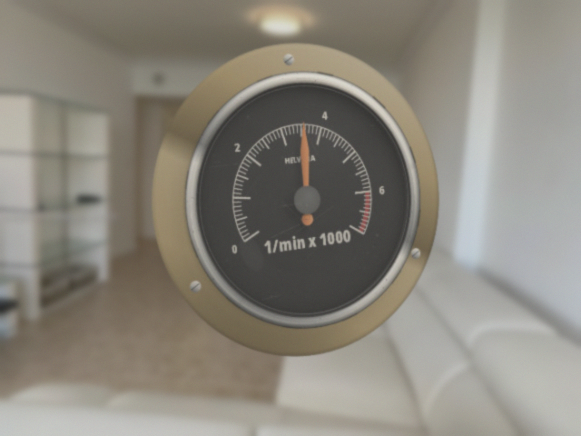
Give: 3500 rpm
